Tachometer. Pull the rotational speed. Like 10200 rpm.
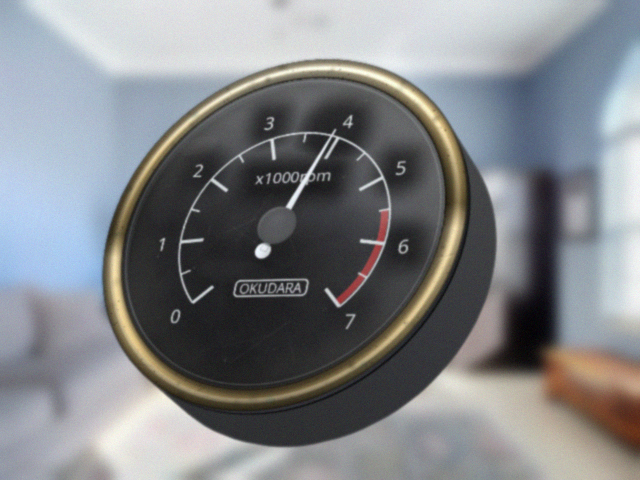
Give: 4000 rpm
